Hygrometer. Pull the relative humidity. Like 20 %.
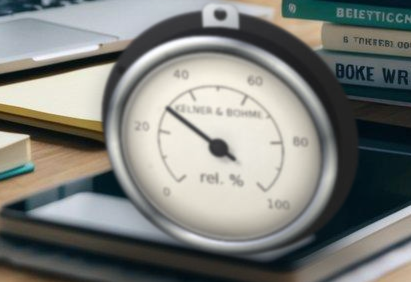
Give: 30 %
